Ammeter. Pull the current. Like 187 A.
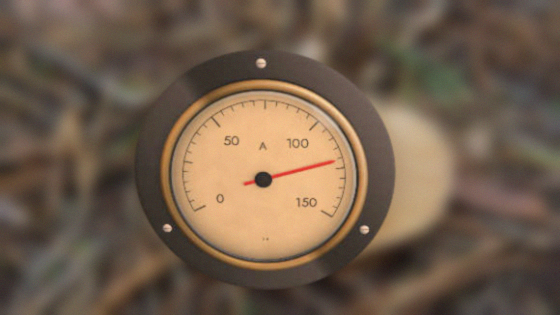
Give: 120 A
